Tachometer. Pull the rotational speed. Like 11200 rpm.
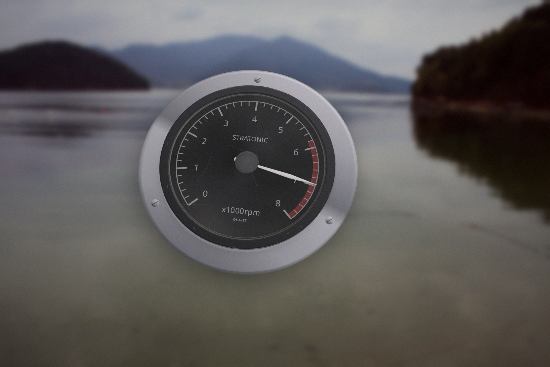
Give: 7000 rpm
